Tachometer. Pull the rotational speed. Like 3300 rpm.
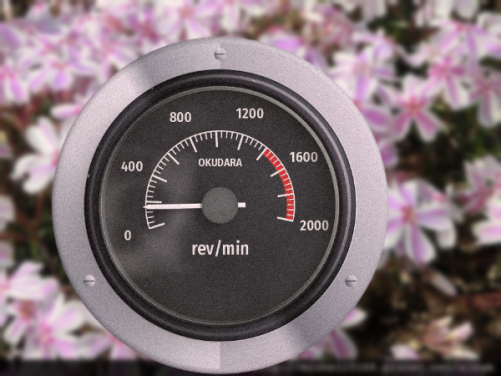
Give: 160 rpm
